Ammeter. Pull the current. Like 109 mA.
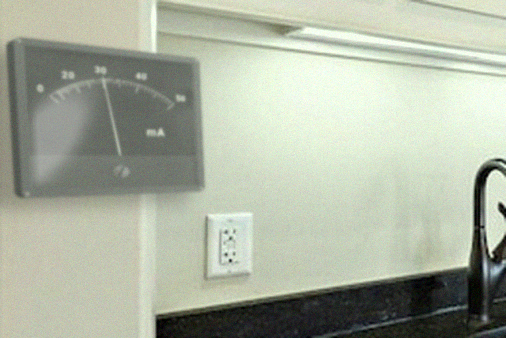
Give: 30 mA
